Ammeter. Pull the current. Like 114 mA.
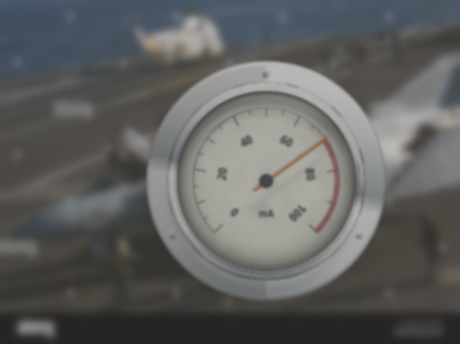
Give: 70 mA
